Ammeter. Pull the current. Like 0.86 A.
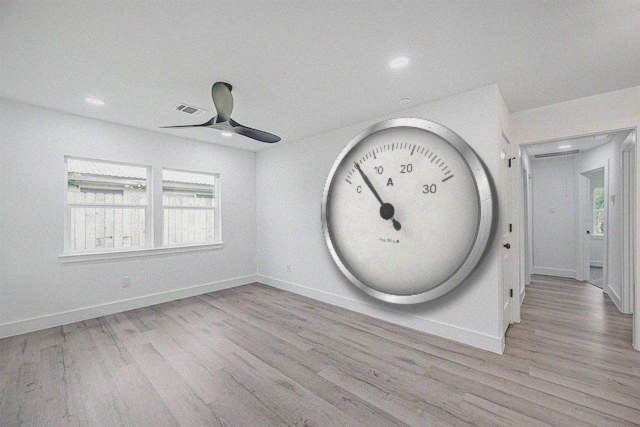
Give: 5 A
